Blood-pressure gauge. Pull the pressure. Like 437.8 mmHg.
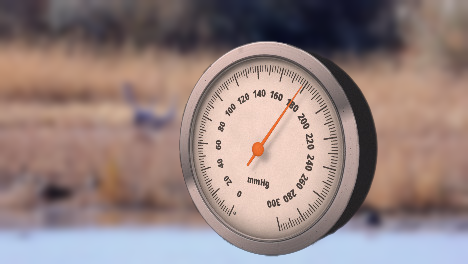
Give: 180 mmHg
